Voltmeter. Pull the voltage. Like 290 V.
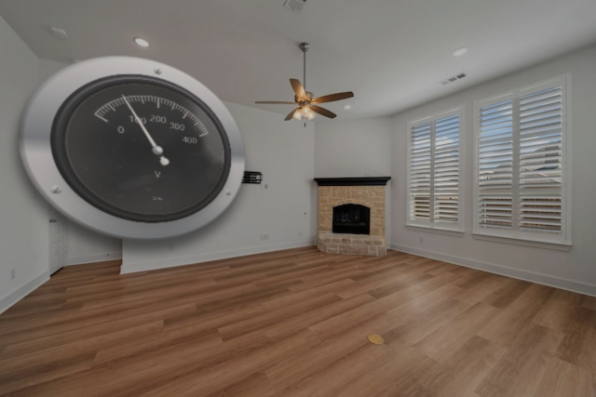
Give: 100 V
